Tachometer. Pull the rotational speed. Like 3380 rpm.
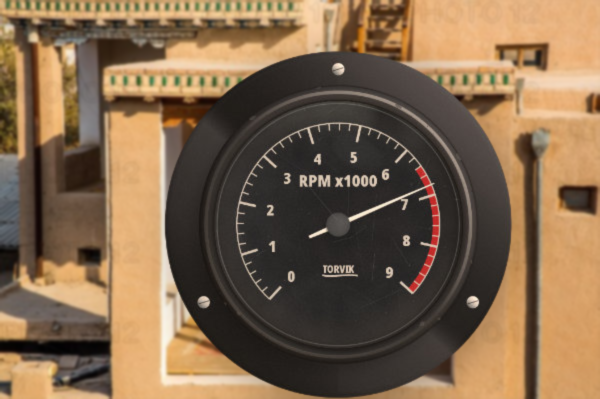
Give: 6800 rpm
